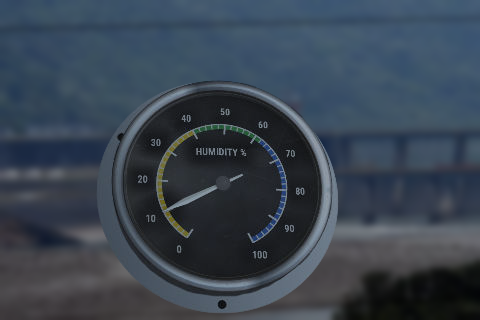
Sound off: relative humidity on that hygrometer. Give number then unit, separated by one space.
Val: 10 %
